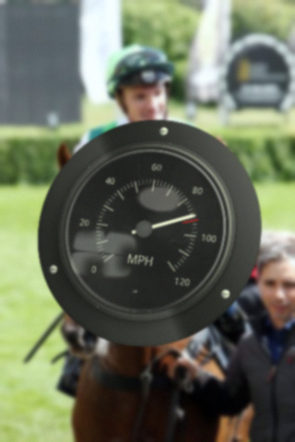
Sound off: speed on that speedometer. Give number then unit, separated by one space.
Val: 90 mph
